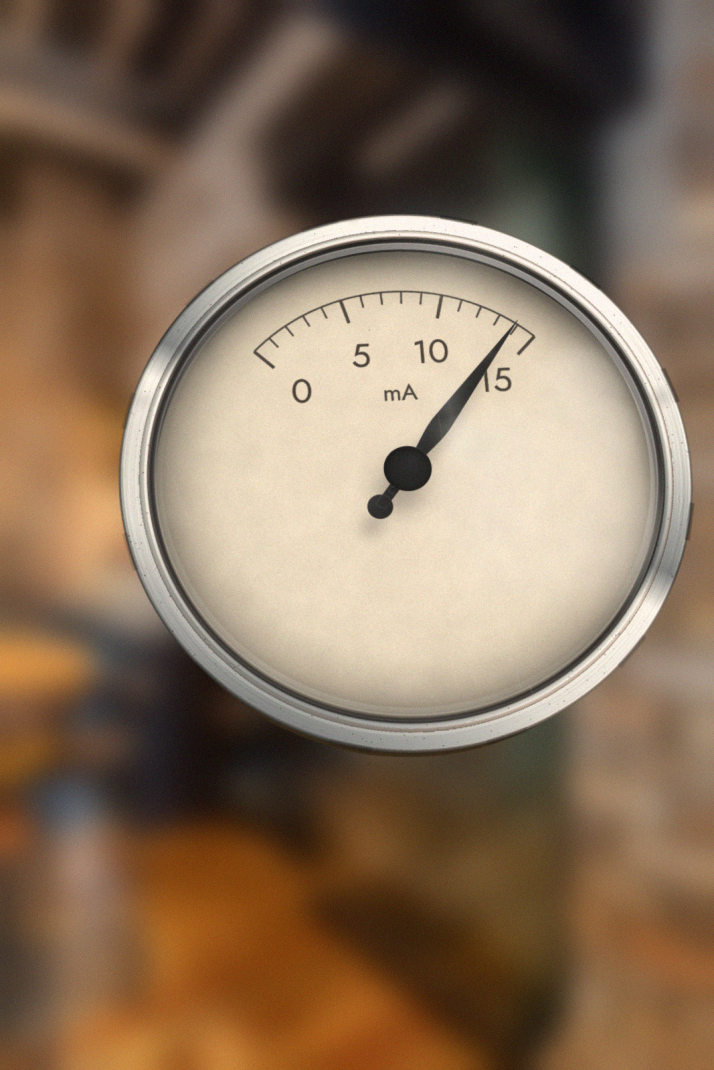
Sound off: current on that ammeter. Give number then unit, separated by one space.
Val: 14 mA
